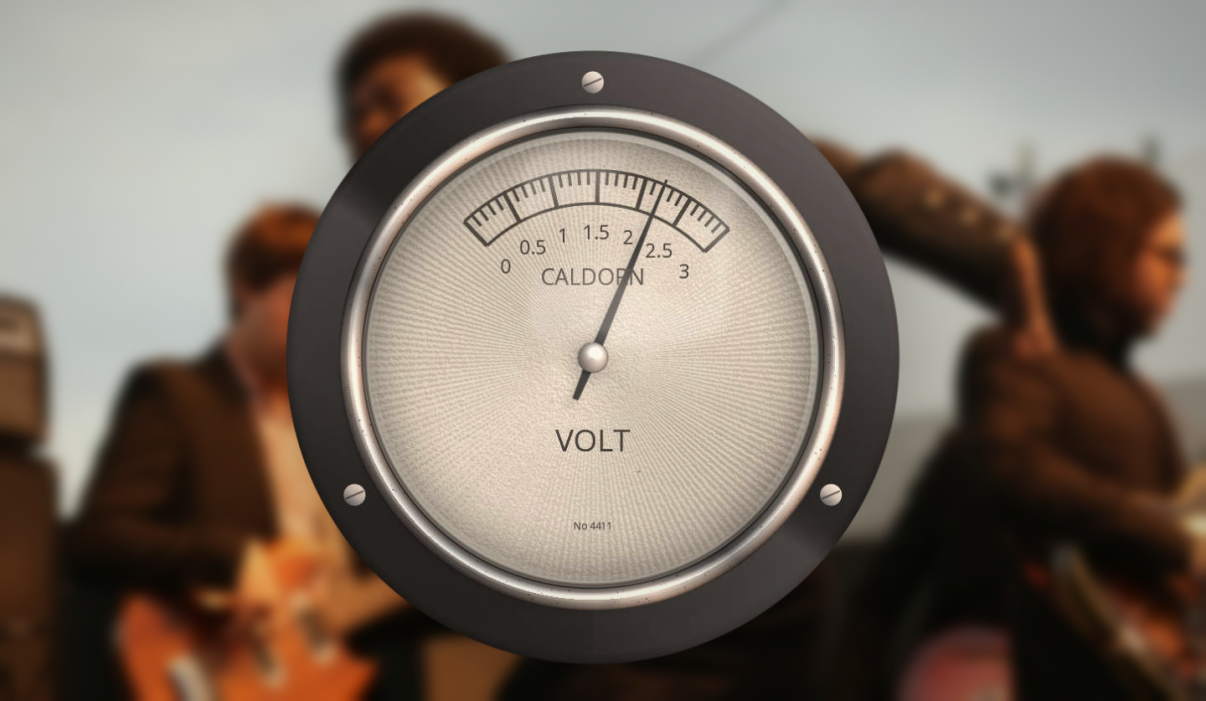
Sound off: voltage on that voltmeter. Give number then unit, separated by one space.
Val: 2.2 V
